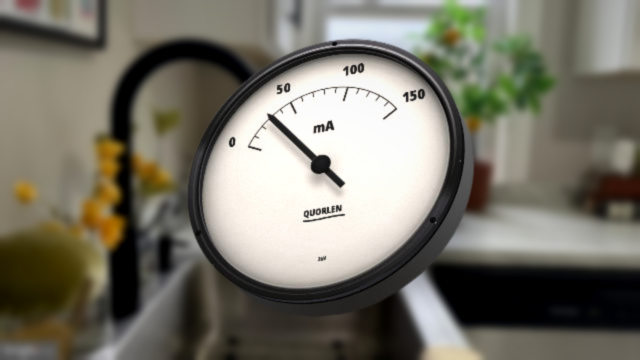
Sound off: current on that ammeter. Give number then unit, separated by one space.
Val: 30 mA
